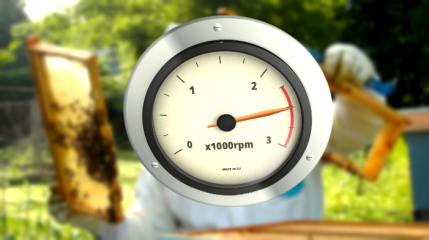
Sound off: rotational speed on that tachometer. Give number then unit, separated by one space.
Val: 2500 rpm
